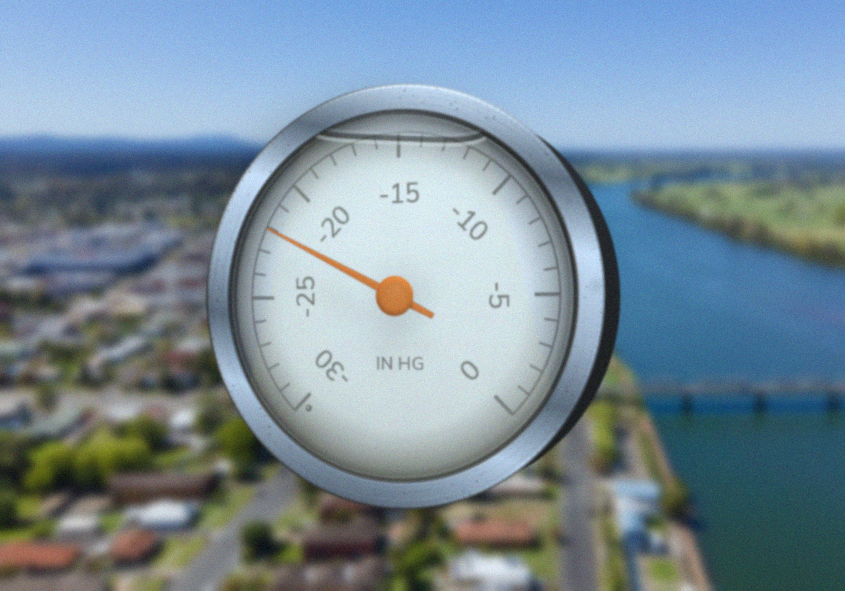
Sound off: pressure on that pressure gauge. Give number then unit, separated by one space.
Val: -22 inHg
